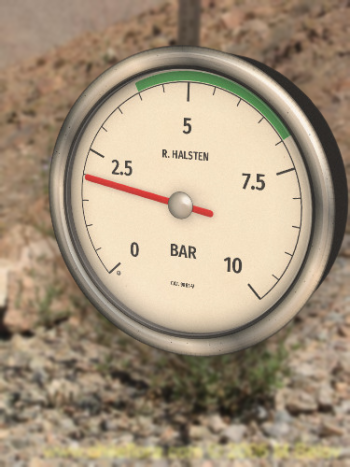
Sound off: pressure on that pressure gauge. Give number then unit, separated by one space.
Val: 2 bar
